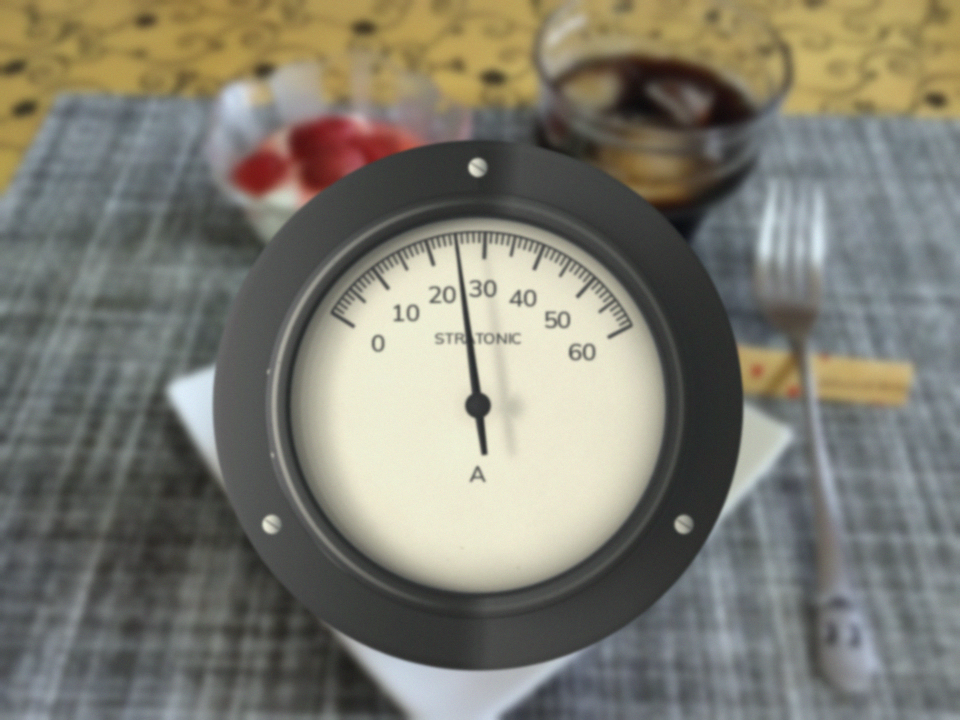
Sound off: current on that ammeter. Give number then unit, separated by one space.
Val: 25 A
